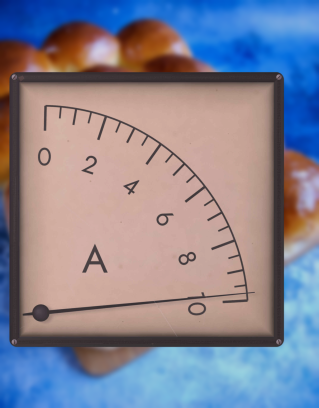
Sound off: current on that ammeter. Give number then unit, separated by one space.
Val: 9.75 A
